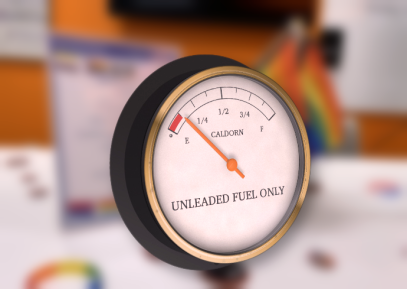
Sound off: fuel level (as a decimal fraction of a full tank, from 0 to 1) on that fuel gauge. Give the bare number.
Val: 0.125
